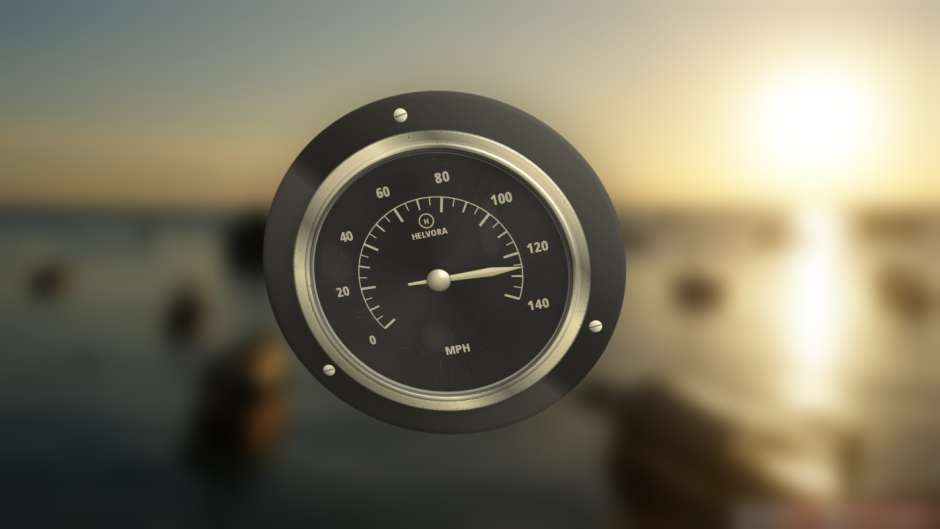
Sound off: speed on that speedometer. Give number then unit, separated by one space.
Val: 125 mph
